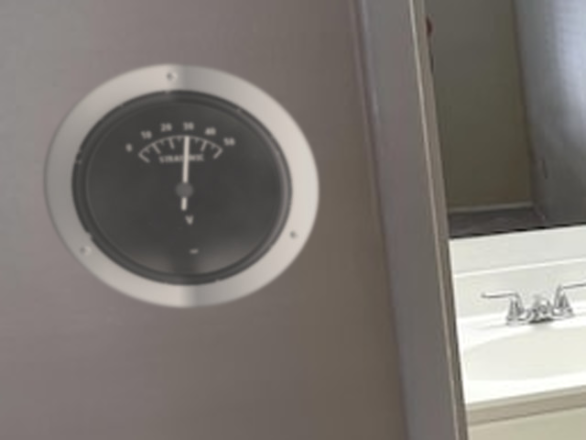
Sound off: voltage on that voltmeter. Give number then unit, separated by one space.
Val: 30 V
